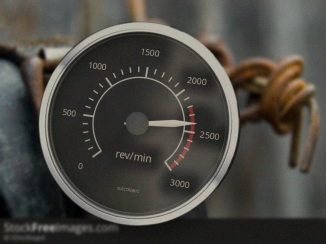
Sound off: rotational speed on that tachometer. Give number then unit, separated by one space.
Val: 2400 rpm
